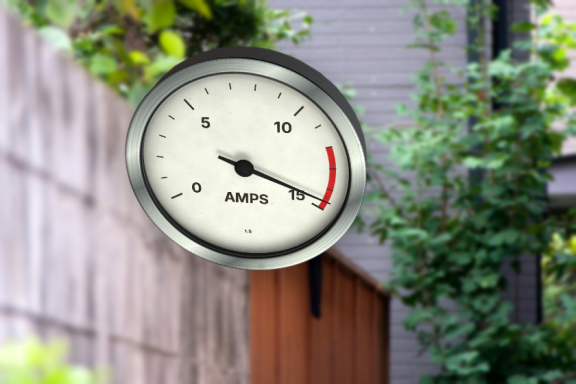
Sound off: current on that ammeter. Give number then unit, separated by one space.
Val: 14.5 A
